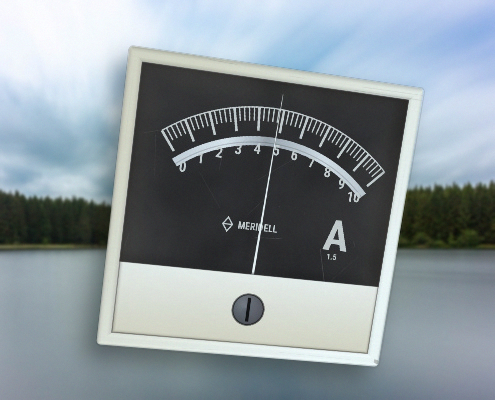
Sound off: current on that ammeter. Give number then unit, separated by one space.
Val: 4.8 A
